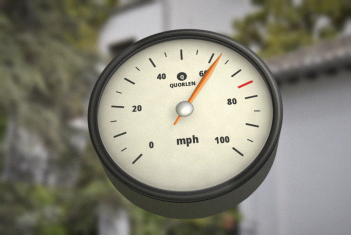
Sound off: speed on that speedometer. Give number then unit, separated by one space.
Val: 62.5 mph
